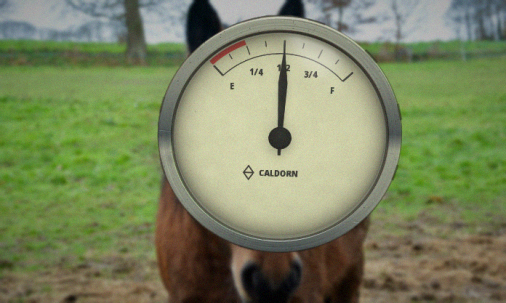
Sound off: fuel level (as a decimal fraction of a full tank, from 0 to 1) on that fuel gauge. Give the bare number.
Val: 0.5
